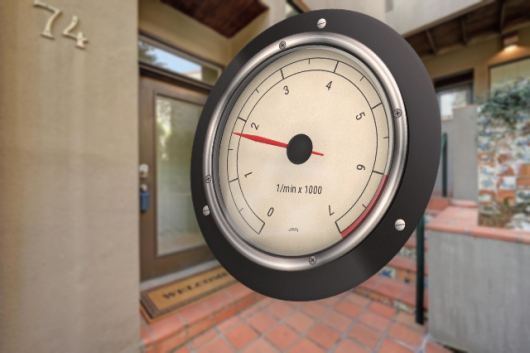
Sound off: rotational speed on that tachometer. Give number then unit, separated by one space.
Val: 1750 rpm
